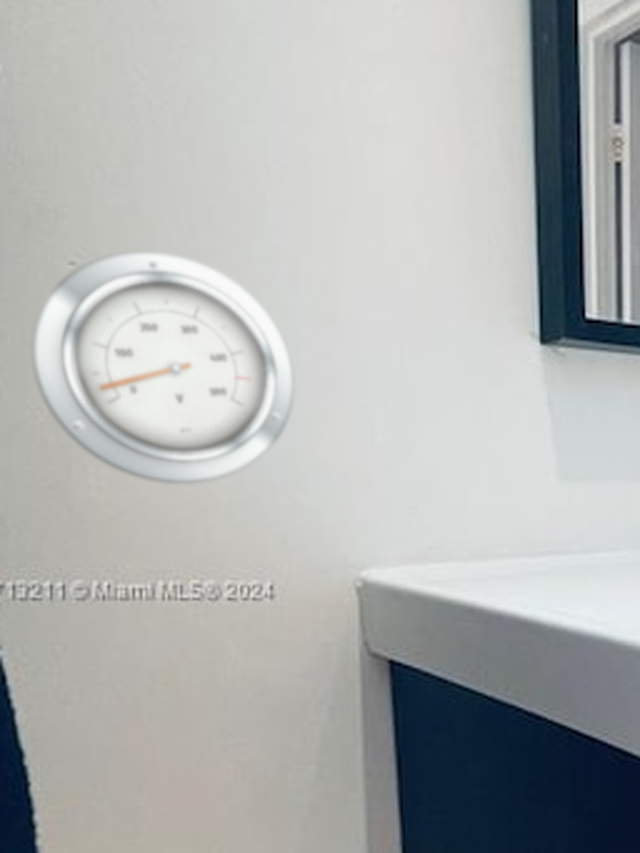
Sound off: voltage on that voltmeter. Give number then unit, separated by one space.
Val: 25 V
